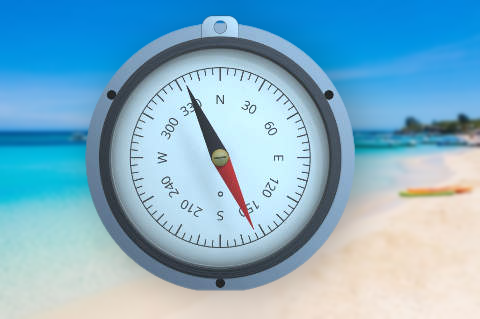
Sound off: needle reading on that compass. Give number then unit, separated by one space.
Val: 155 °
